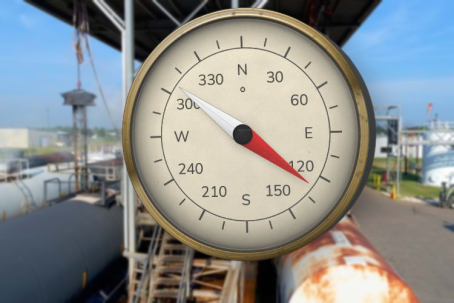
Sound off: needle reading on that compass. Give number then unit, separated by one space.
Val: 127.5 °
